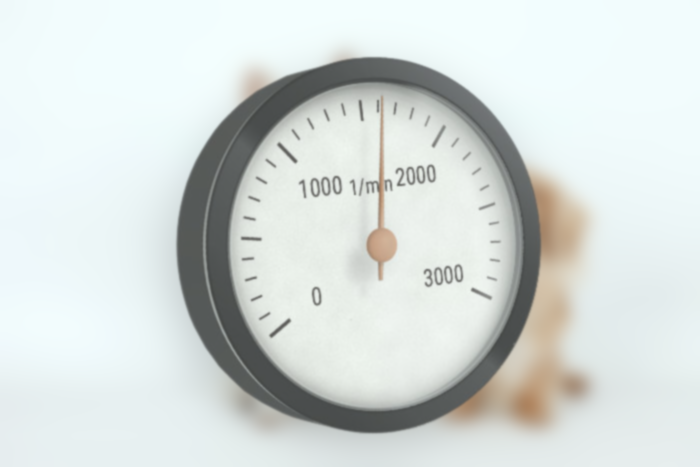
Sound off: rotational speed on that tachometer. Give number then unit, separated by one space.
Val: 1600 rpm
